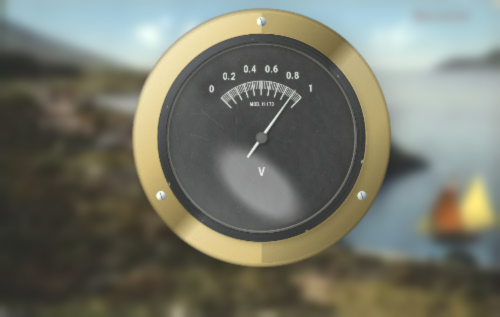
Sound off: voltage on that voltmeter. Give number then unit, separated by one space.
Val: 0.9 V
